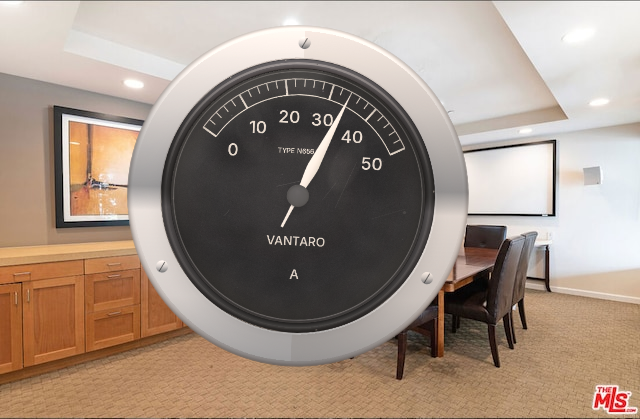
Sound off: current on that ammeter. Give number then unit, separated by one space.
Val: 34 A
